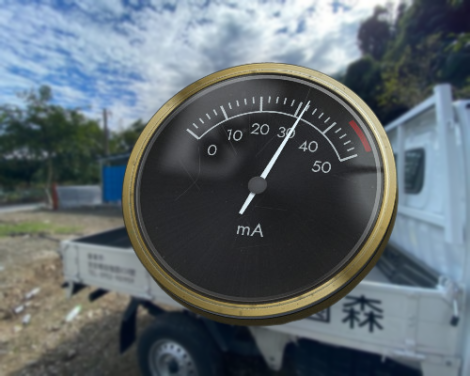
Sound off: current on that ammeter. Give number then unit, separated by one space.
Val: 32 mA
